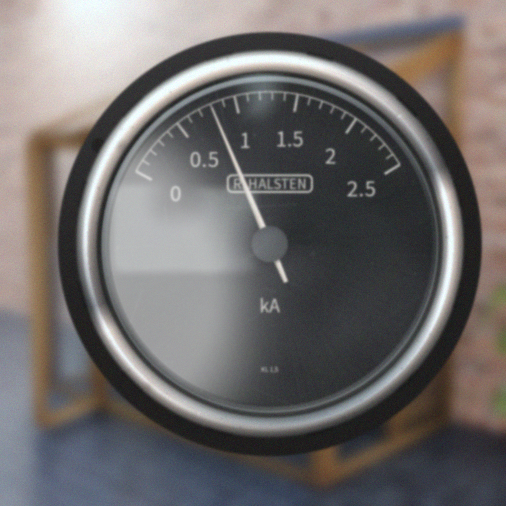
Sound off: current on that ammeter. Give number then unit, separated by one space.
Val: 0.8 kA
